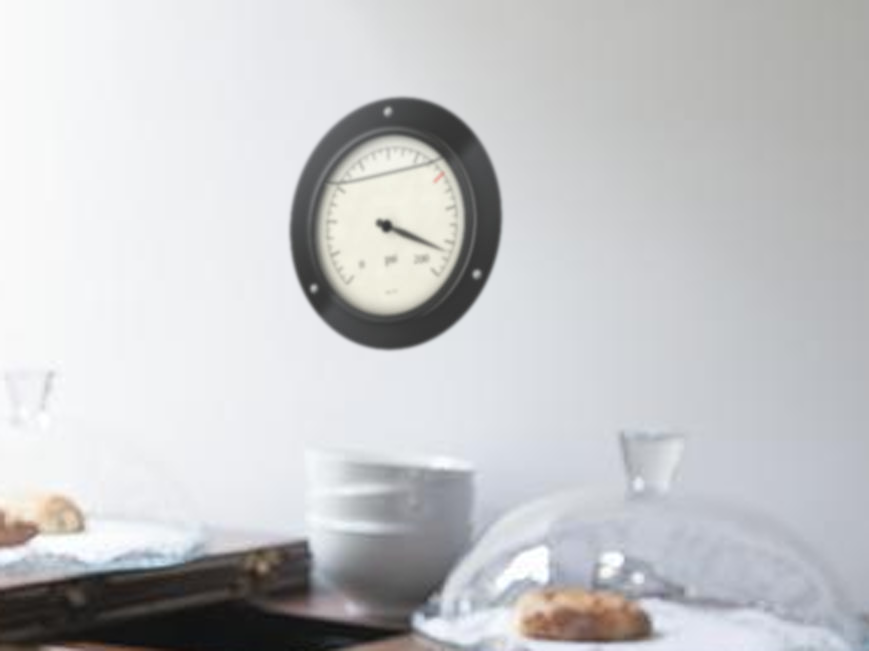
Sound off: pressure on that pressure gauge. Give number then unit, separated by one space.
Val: 185 psi
